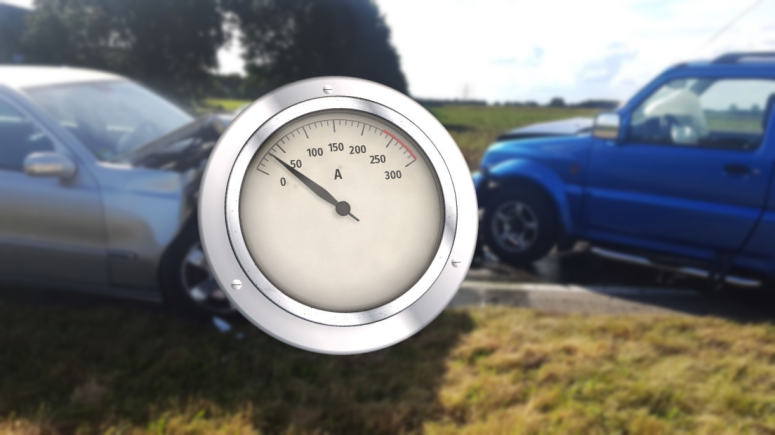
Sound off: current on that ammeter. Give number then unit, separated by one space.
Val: 30 A
